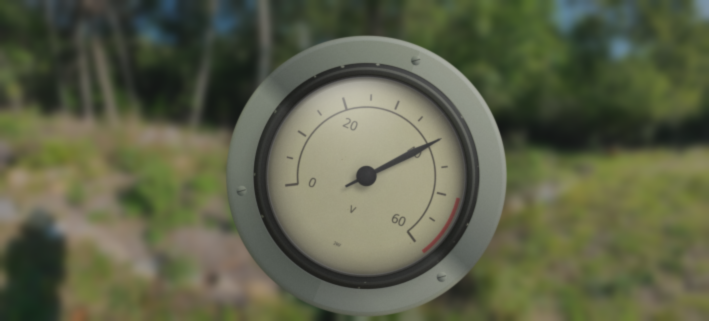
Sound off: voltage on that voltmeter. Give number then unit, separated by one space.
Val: 40 V
